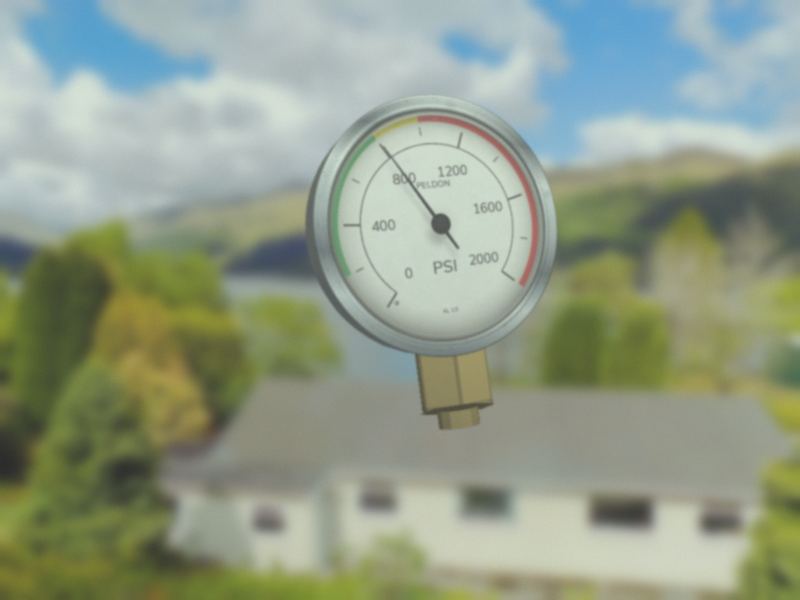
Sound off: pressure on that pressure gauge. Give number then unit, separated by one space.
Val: 800 psi
